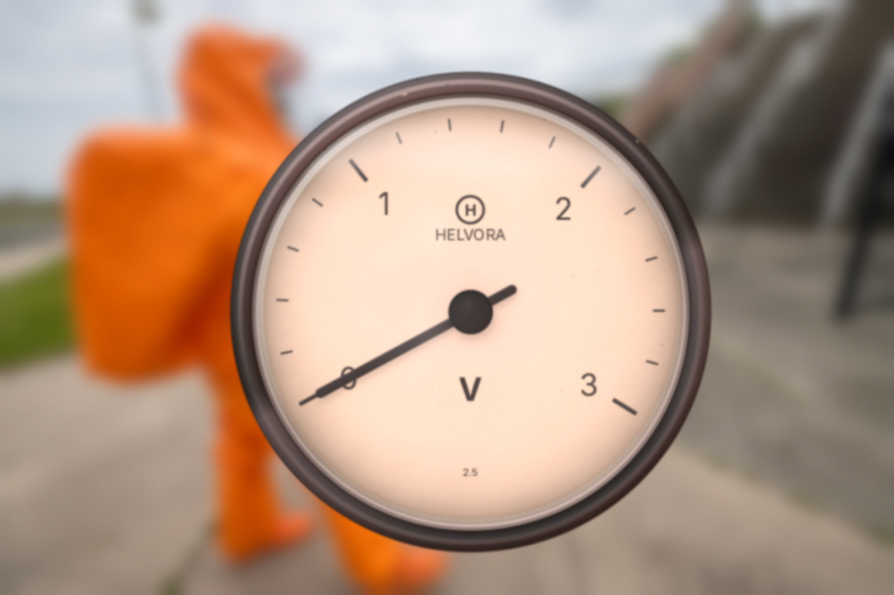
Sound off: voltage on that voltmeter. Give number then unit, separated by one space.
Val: 0 V
